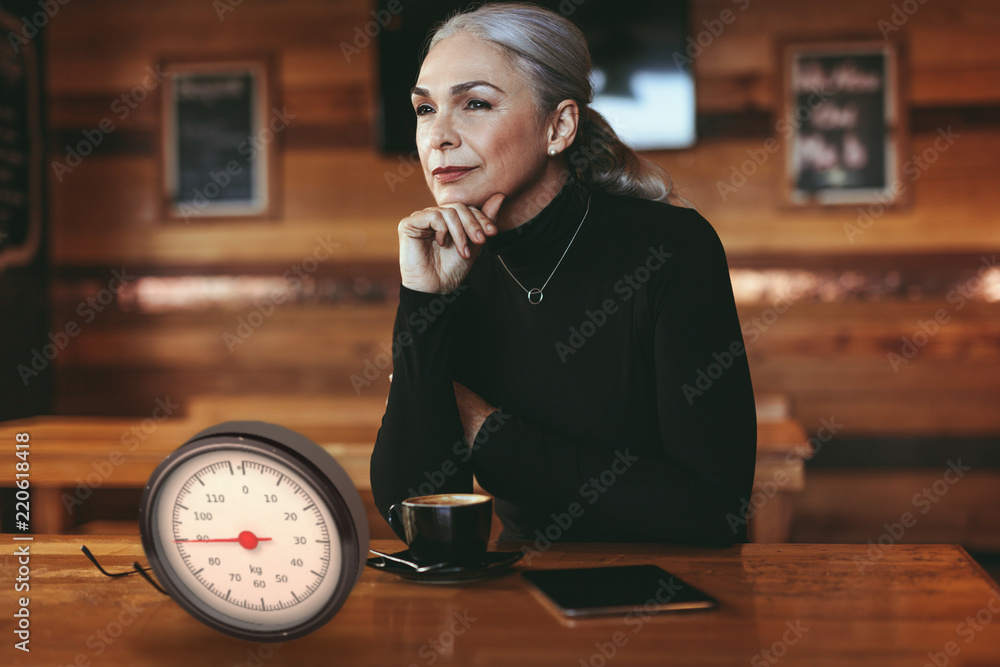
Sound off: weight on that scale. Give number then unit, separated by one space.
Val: 90 kg
